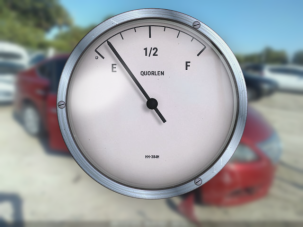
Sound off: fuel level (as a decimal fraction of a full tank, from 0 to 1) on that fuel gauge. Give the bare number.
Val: 0.125
